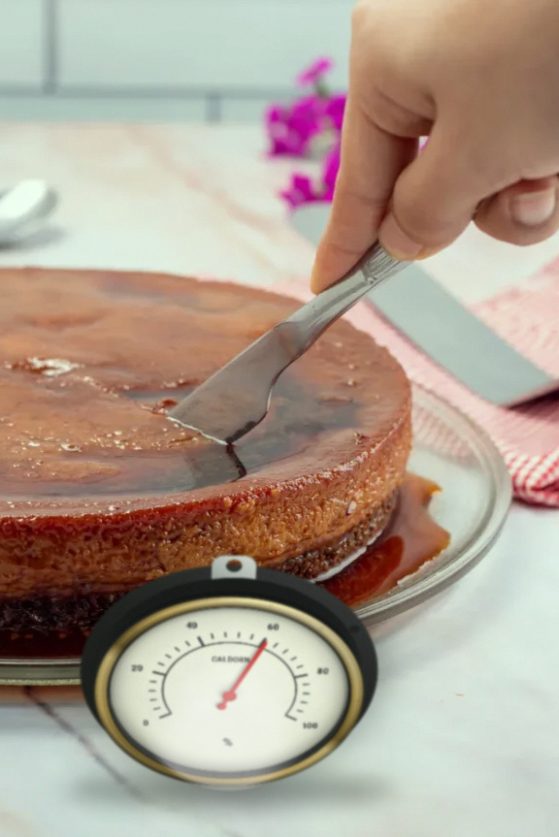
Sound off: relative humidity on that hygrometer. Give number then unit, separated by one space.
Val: 60 %
